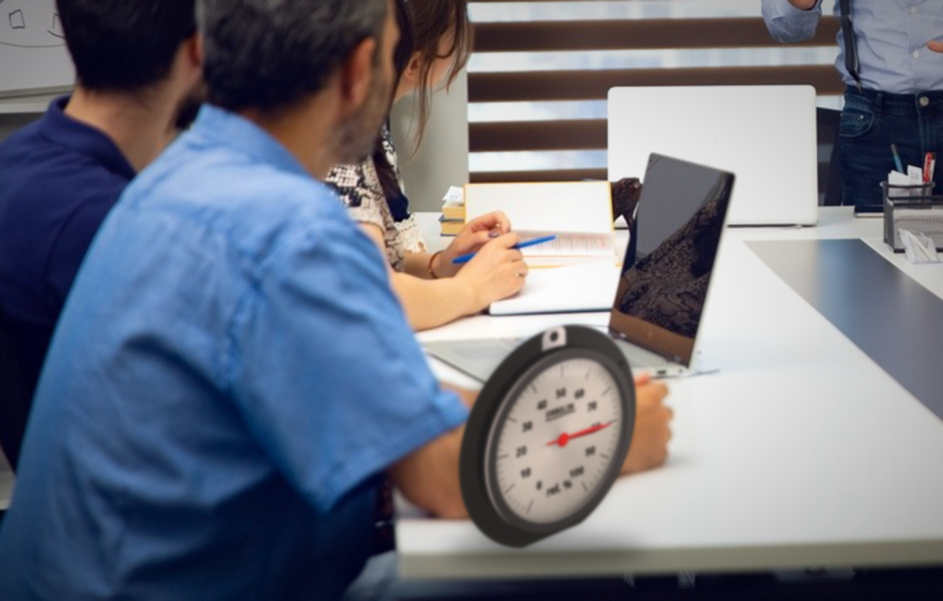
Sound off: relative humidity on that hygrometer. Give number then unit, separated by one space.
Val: 80 %
